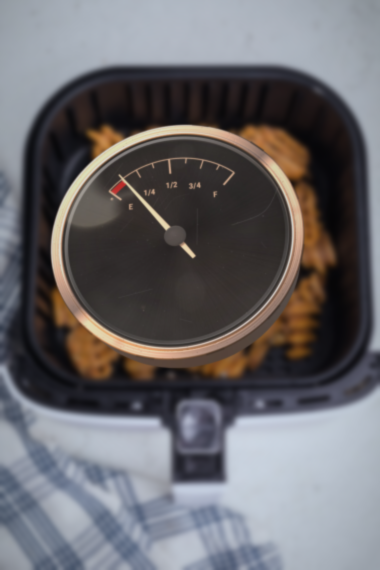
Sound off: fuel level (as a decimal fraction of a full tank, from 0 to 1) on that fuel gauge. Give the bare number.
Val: 0.125
